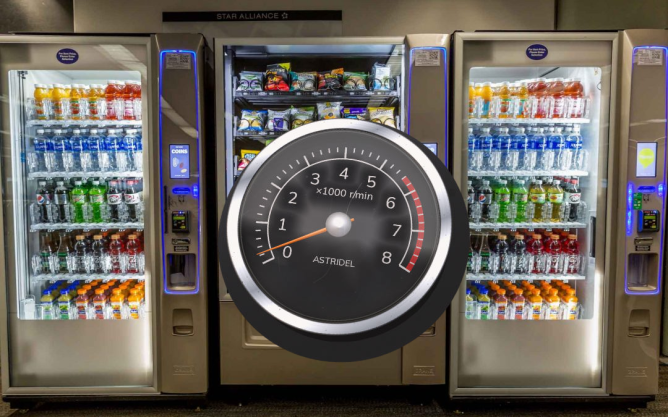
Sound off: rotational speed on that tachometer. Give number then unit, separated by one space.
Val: 200 rpm
